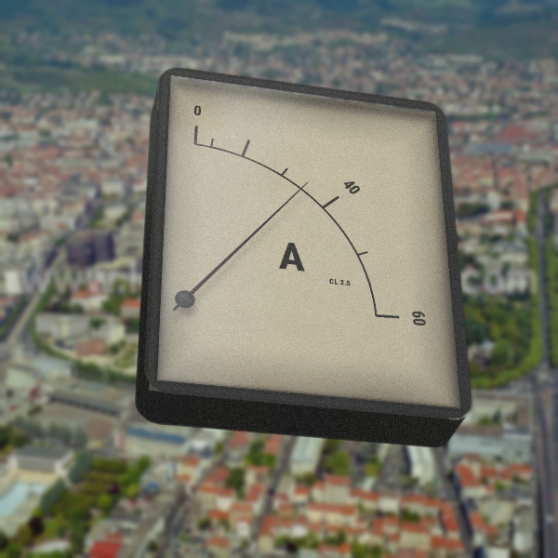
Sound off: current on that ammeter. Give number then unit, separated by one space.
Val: 35 A
